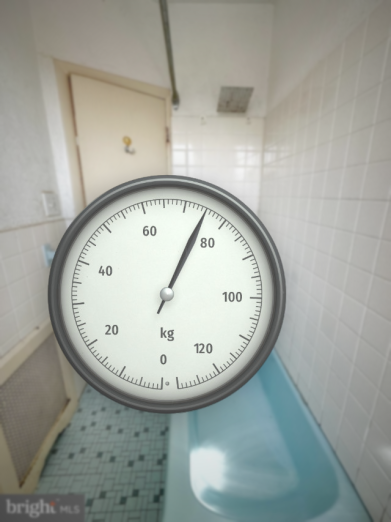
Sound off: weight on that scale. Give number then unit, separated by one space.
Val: 75 kg
